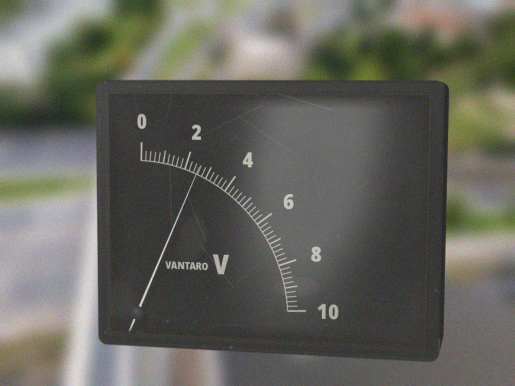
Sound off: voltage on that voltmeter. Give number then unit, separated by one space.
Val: 2.6 V
